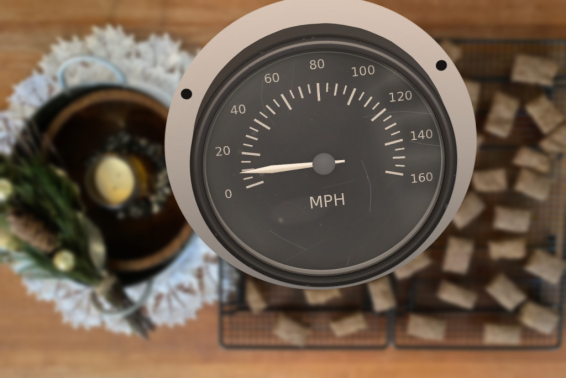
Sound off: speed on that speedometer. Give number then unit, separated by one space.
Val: 10 mph
